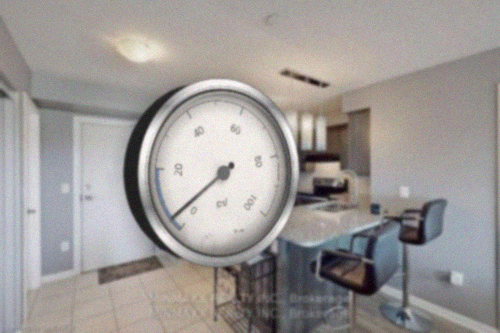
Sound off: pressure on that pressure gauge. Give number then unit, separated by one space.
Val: 5 psi
